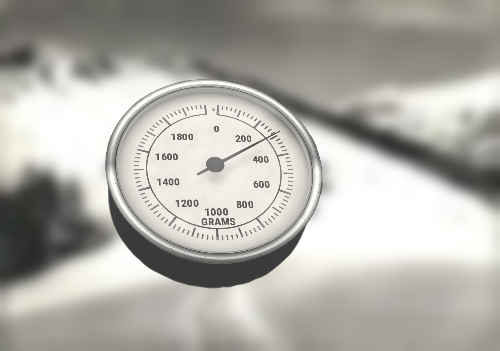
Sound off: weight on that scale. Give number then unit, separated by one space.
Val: 300 g
